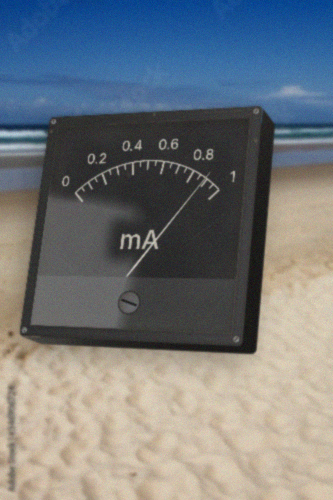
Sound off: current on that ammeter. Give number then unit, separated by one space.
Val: 0.9 mA
